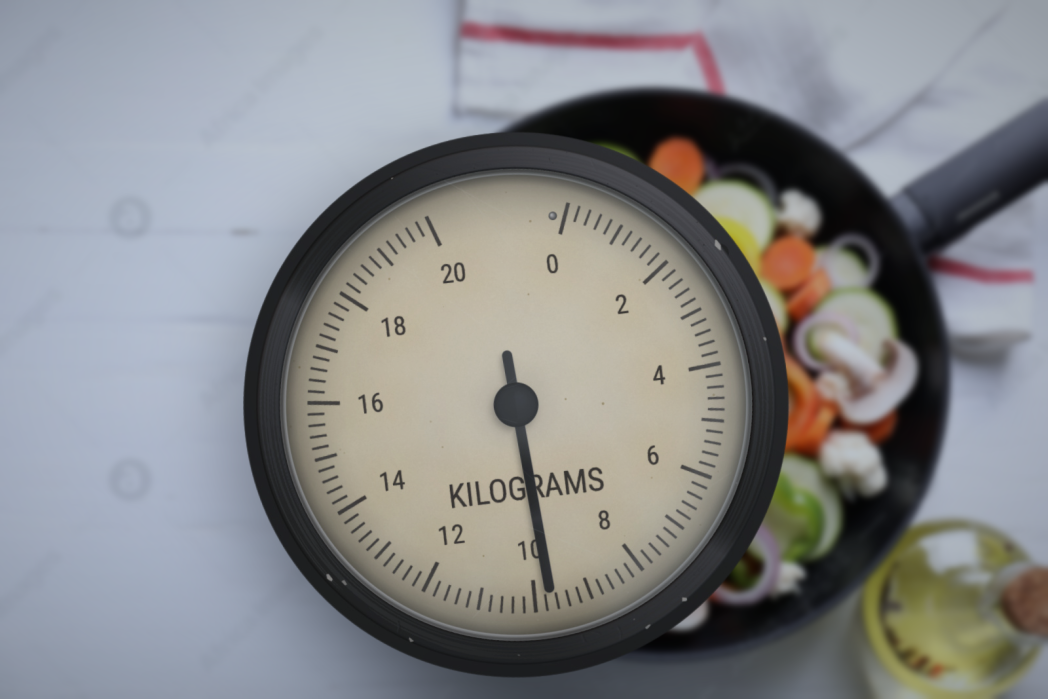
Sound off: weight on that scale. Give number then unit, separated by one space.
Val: 9.7 kg
